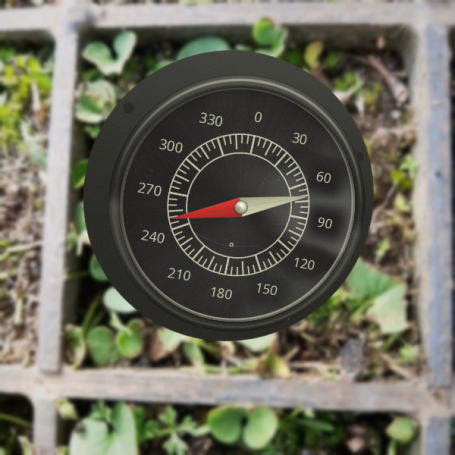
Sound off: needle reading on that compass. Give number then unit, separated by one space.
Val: 250 °
